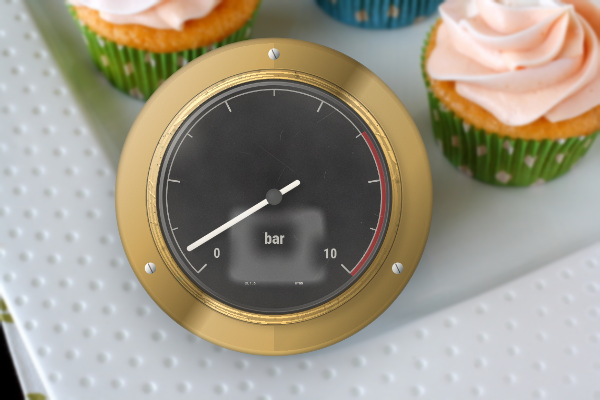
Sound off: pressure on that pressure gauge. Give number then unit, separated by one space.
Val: 0.5 bar
